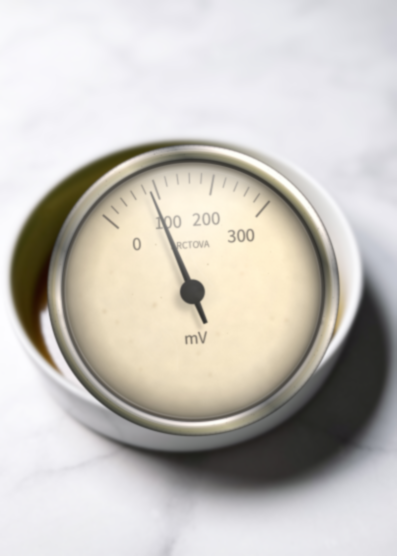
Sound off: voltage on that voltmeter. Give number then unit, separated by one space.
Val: 90 mV
